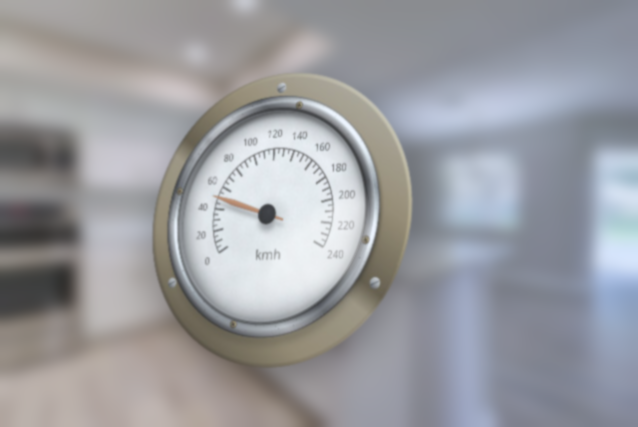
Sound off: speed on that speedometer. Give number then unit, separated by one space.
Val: 50 km/h
